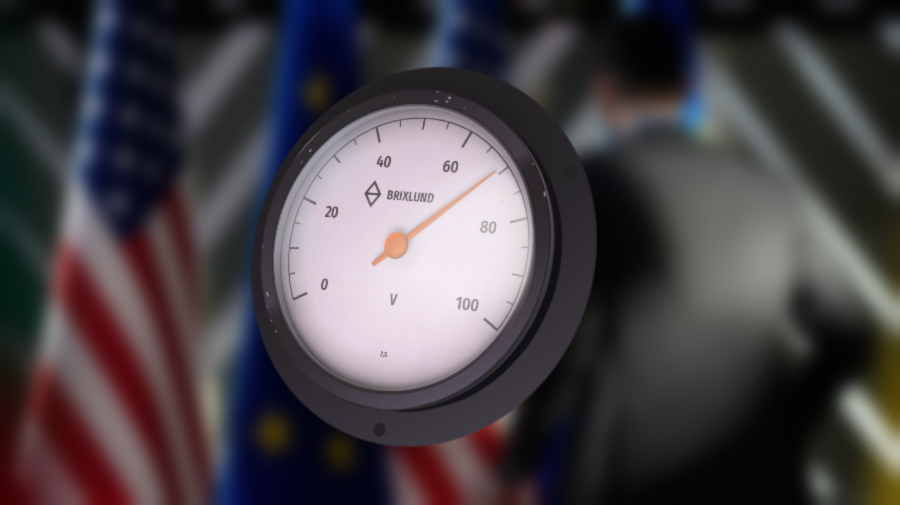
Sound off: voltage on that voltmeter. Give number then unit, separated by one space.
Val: 70 V
